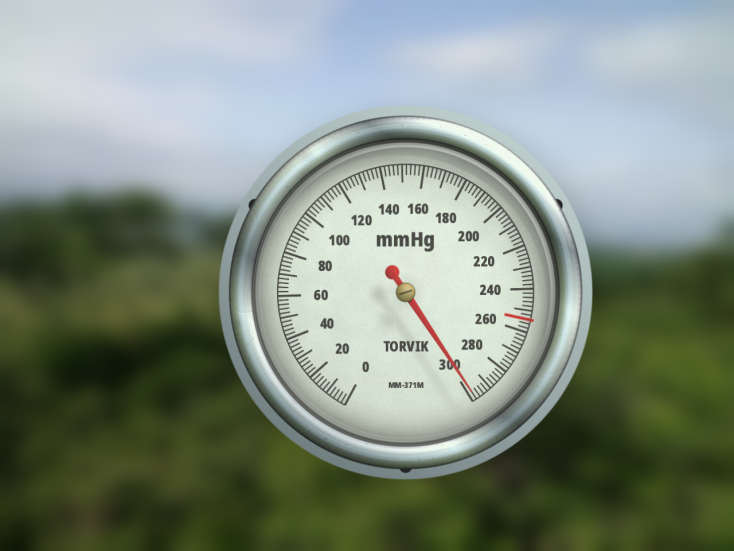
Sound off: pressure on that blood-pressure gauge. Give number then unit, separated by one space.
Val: 298 mmHg
